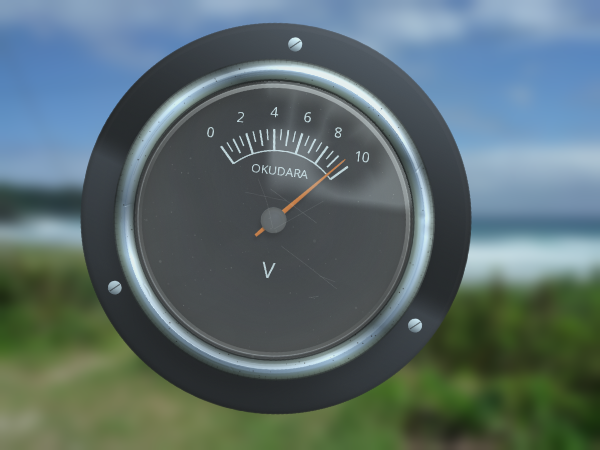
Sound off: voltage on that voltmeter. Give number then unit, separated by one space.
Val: 9.5 V
